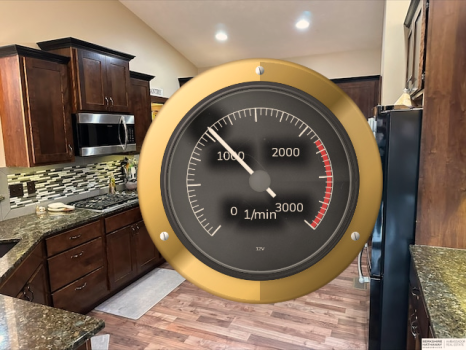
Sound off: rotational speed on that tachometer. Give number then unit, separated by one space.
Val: 1050 rpm
